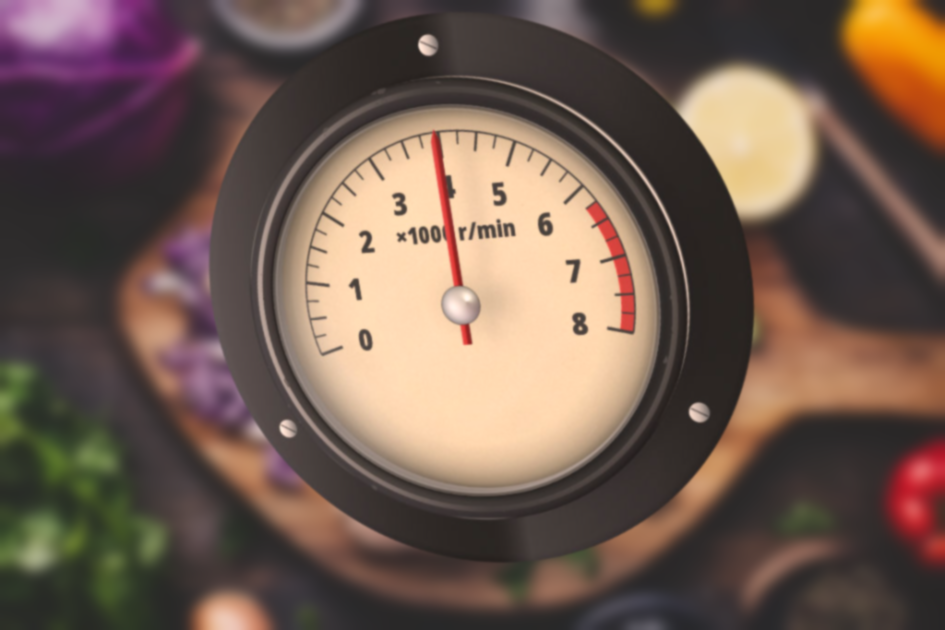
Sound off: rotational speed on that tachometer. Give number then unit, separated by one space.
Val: 4000 rpm
